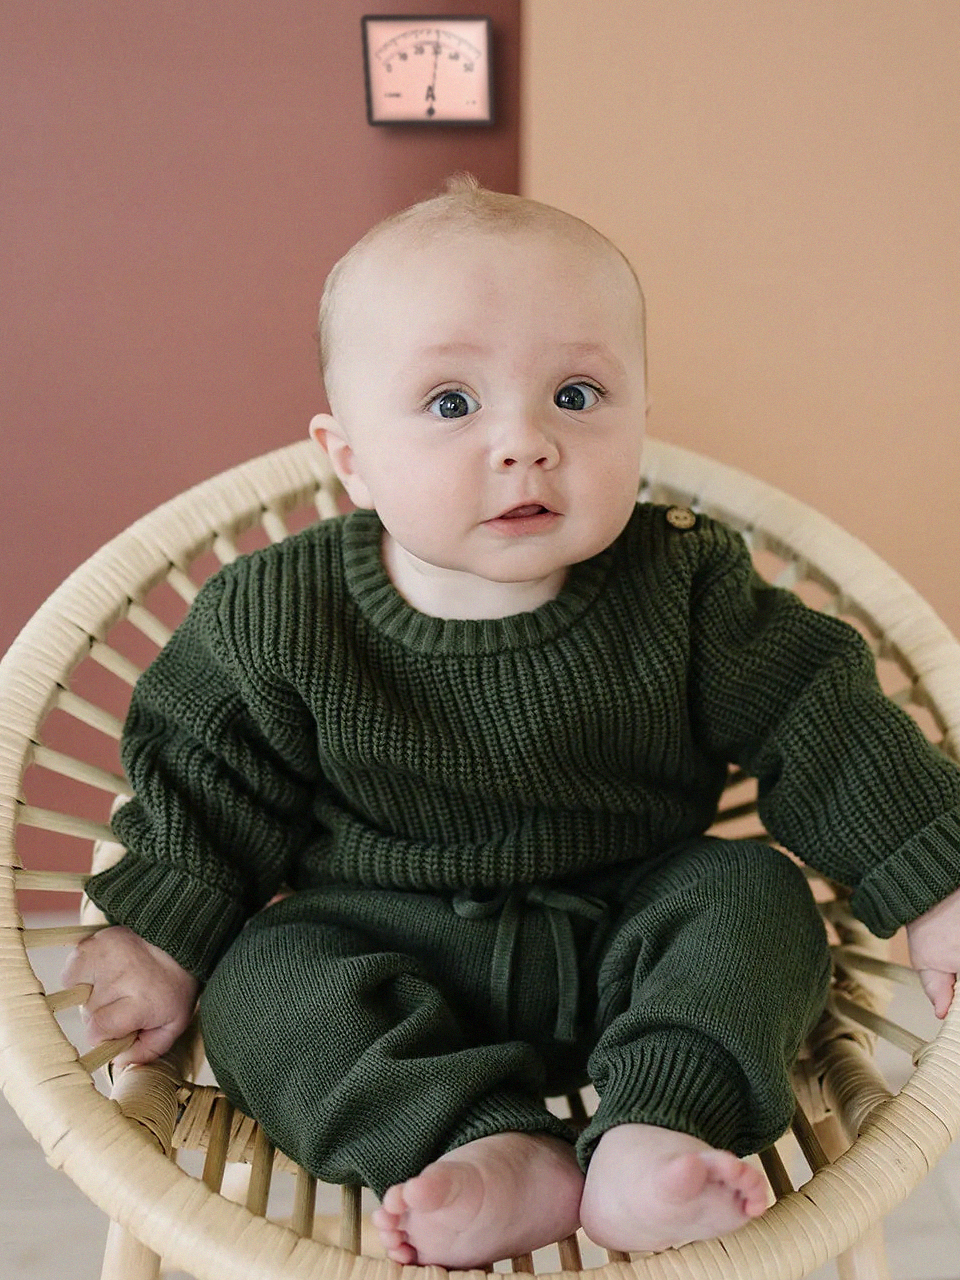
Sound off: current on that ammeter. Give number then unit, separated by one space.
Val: 30 A
